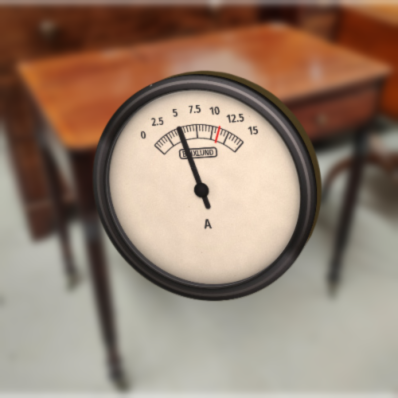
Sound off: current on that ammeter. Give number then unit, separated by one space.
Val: 5 A
